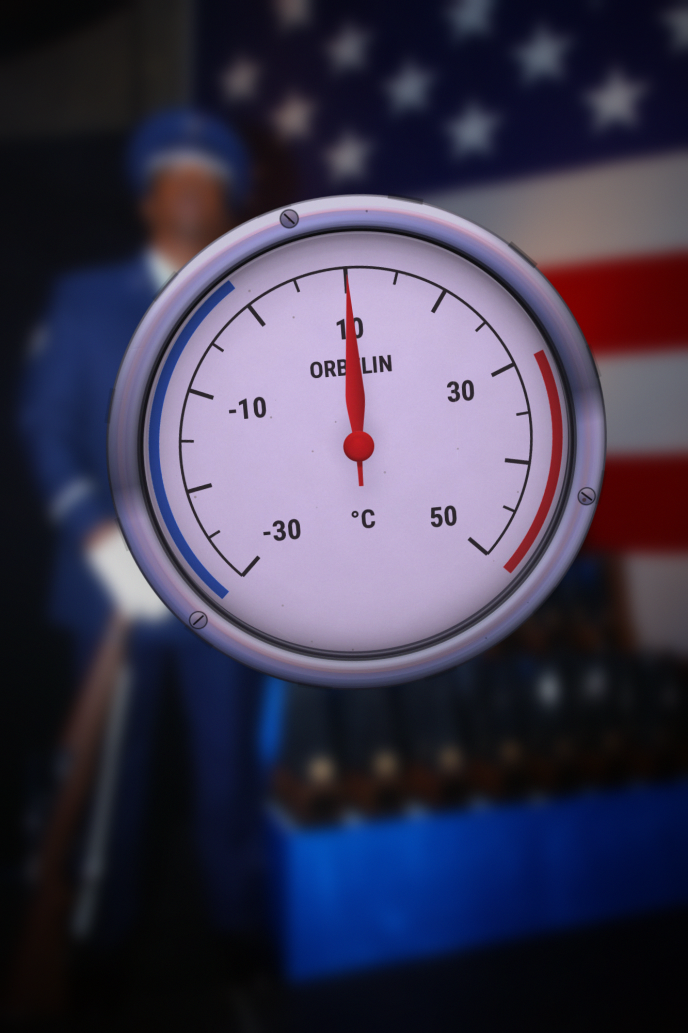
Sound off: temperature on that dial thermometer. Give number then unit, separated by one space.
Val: 10 °C
